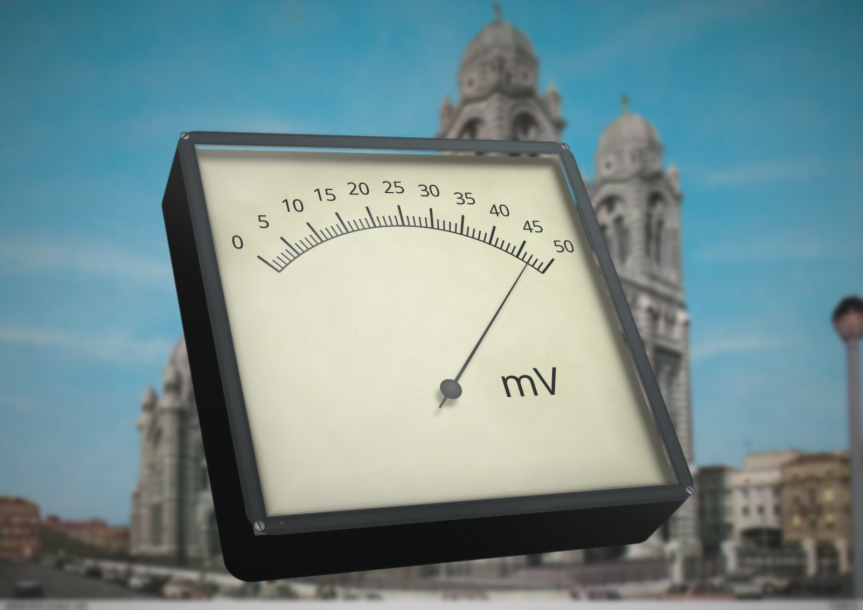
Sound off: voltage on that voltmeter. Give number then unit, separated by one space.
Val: 47 mV
